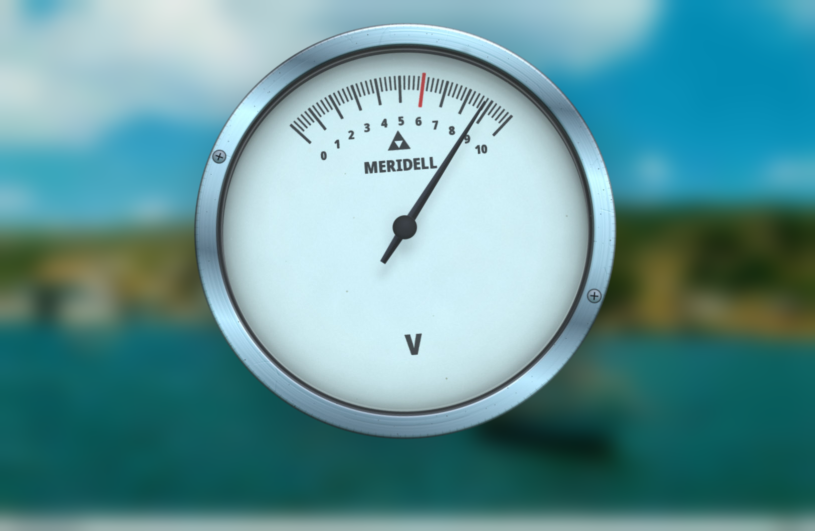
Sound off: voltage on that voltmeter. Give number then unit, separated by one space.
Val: 8.8 V
